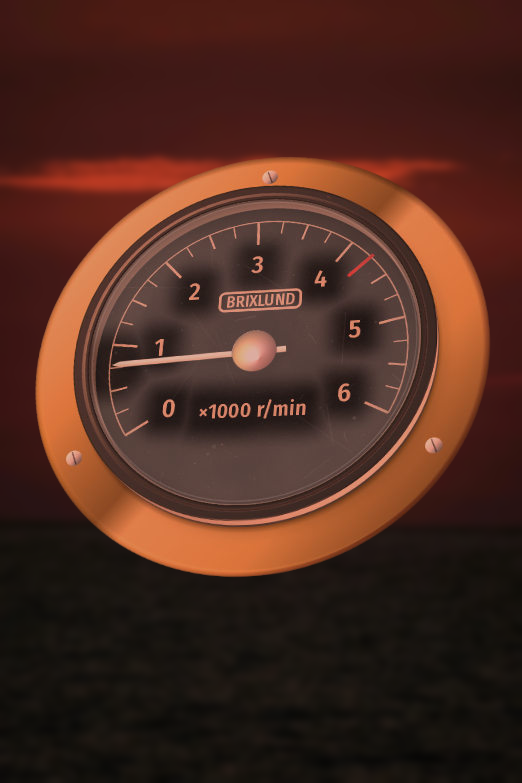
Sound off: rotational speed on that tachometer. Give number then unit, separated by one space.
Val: 750 rpm
